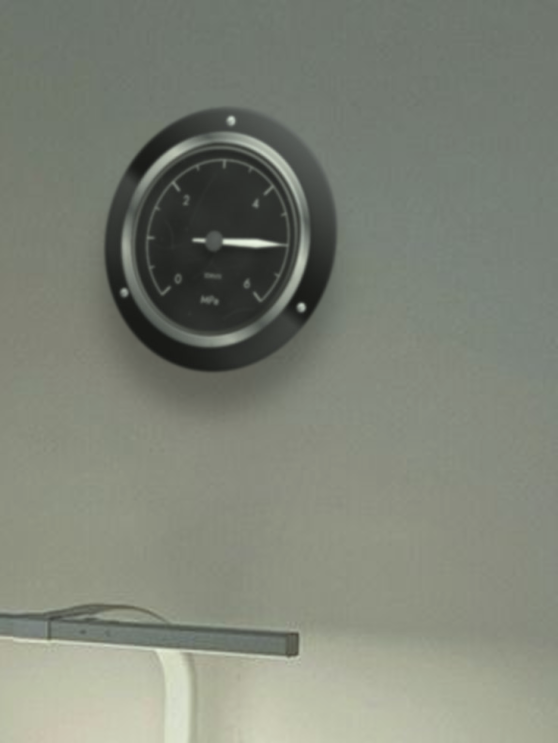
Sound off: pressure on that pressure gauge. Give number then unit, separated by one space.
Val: 5 MPa
